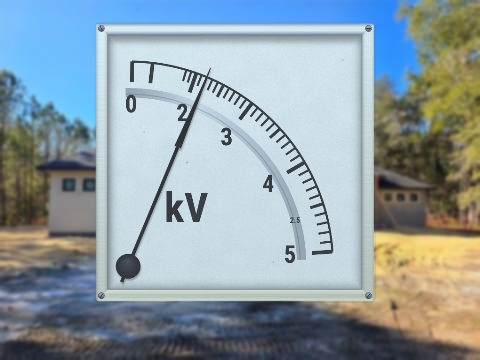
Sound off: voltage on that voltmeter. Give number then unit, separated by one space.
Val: 2.2 kV
